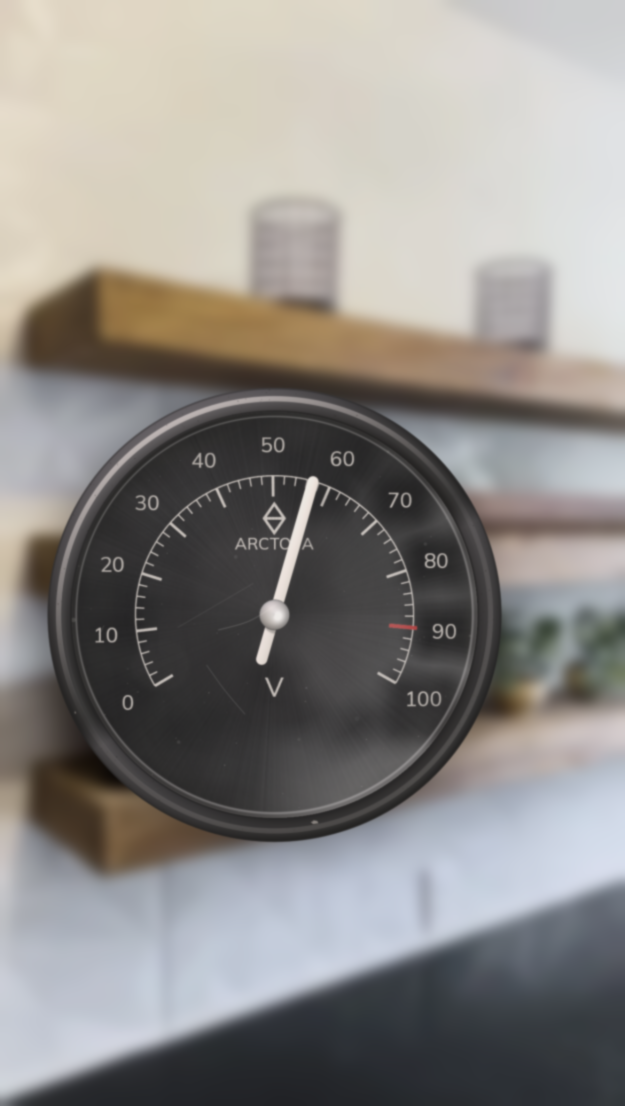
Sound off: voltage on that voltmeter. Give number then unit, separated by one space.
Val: 57 V
